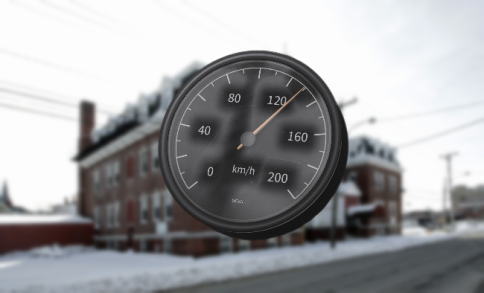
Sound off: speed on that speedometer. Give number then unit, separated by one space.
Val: 130 km/h
